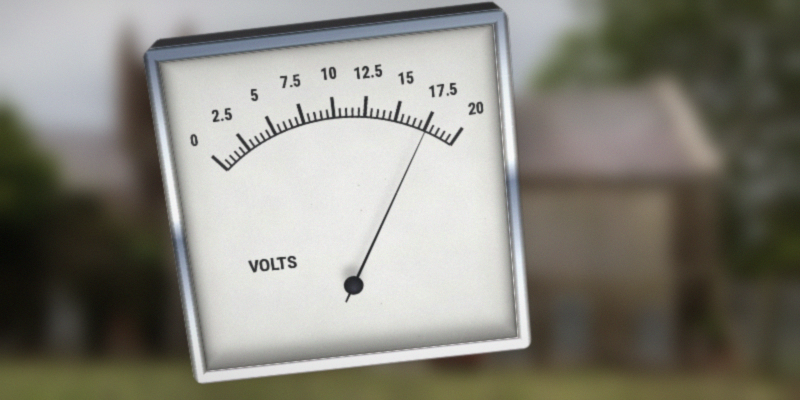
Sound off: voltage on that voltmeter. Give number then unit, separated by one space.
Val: 17.5 V
